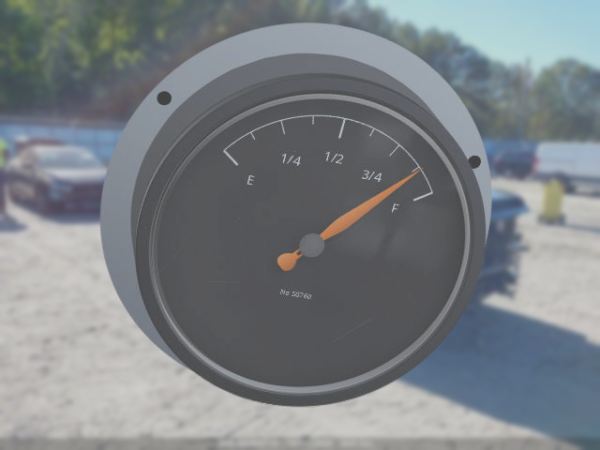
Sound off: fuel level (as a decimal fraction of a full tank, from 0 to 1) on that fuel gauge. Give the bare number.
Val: 0.875
